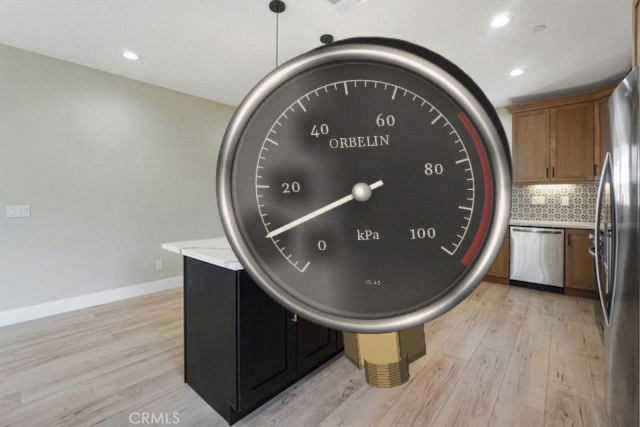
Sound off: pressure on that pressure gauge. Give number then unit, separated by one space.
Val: 10 kPa
